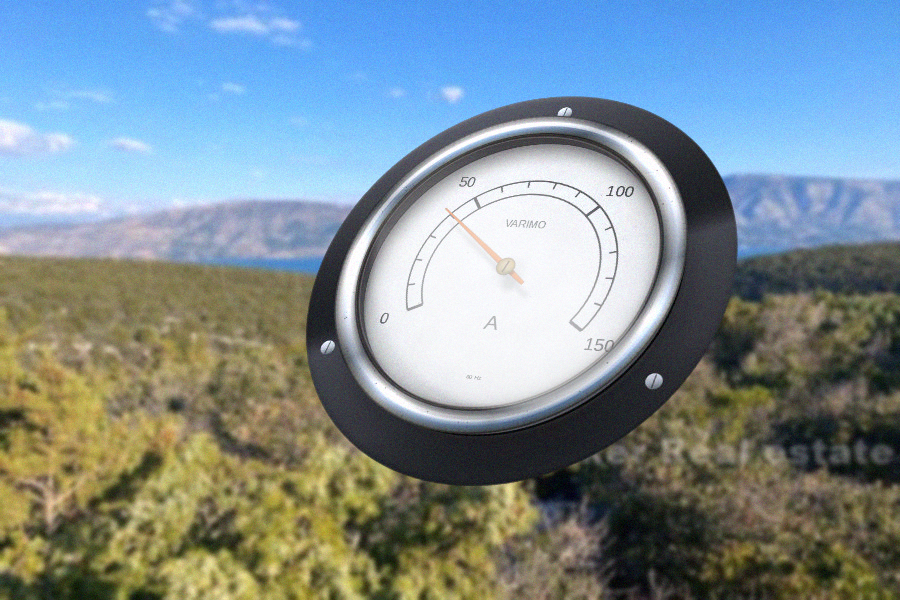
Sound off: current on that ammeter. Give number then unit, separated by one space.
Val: 40 A
